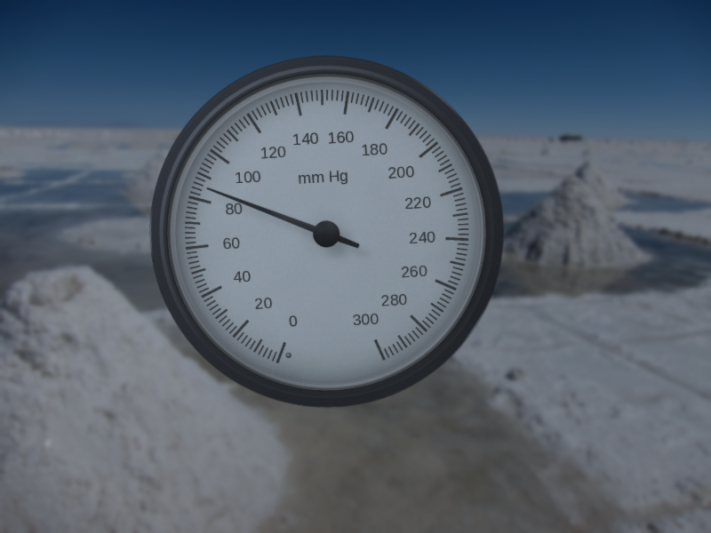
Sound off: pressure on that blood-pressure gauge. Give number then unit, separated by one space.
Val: 86 mmHg
